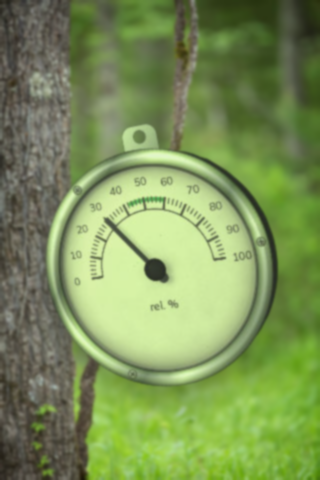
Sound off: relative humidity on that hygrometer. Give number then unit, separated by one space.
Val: 30 %
